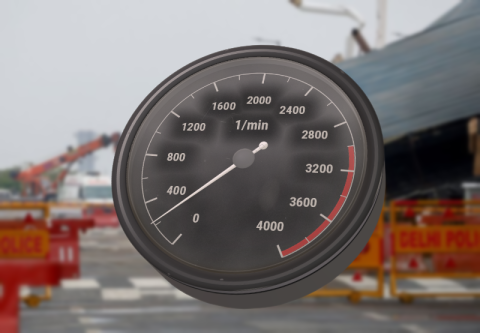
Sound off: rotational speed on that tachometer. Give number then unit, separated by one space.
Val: 200 rpm
